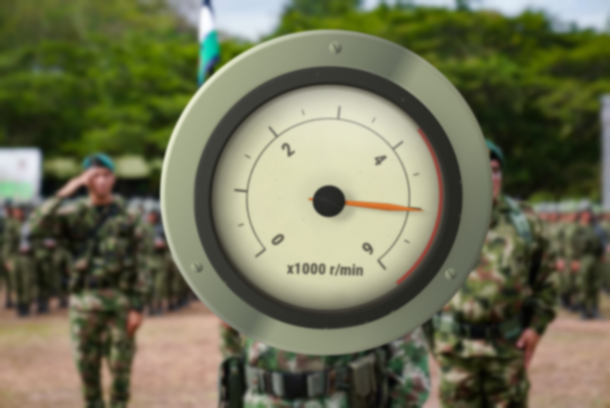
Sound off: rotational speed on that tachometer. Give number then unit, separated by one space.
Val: 5000 rpm
